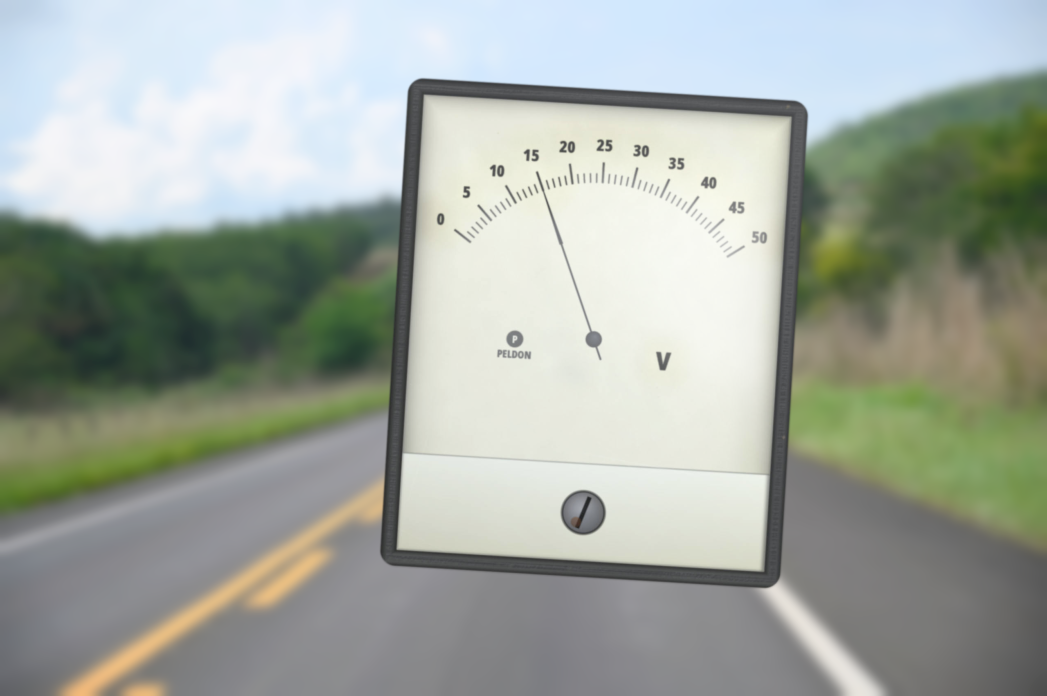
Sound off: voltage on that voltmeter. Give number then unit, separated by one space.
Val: 15 V
